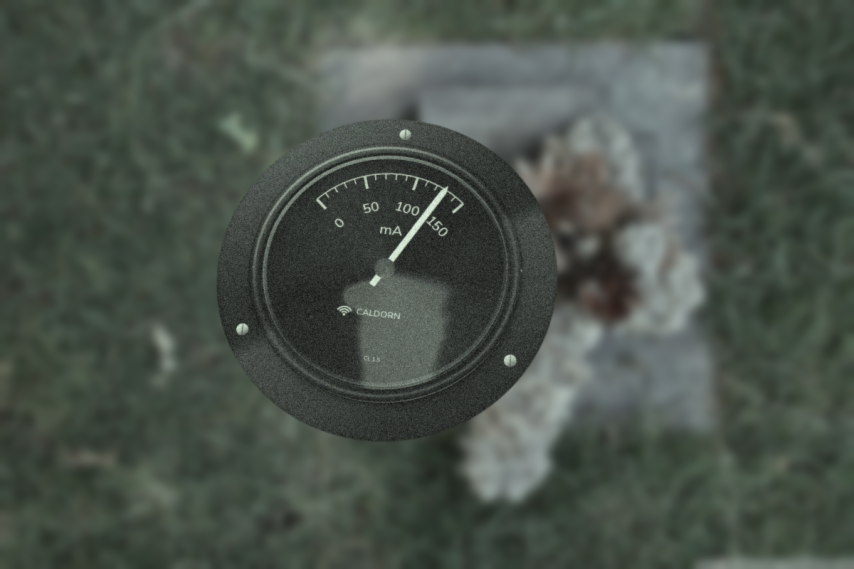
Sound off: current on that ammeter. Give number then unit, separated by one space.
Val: 130 mA
